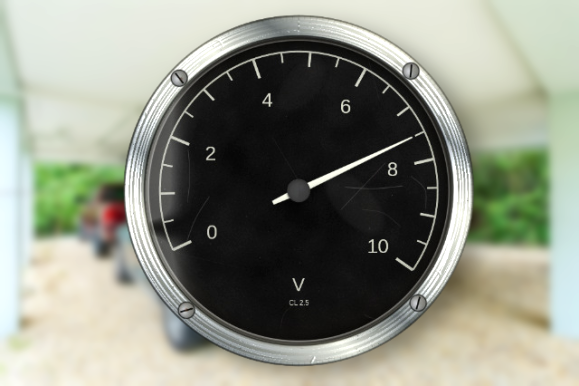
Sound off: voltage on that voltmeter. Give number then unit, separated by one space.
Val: 7.5 V
